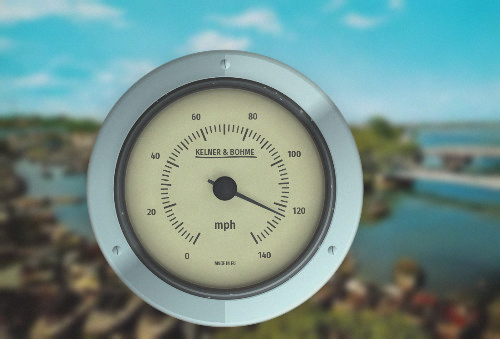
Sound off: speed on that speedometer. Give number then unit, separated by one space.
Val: 124 mph
